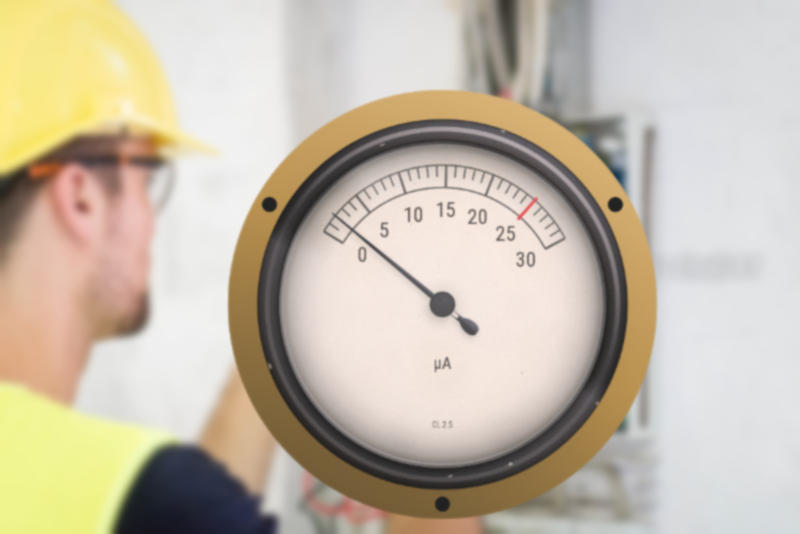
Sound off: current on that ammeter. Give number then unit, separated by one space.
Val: 2 µA
